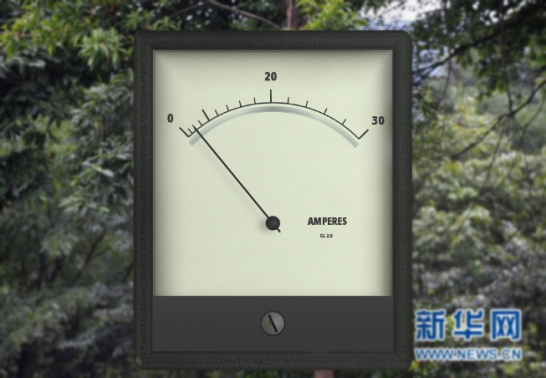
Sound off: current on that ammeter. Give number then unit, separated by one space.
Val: 6 A
